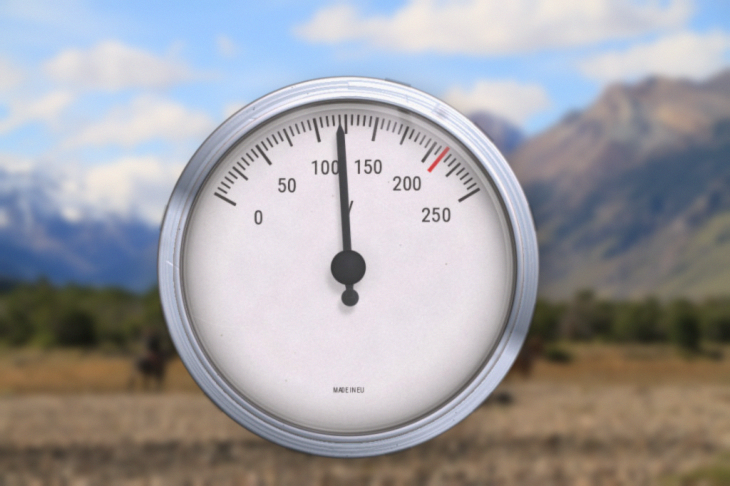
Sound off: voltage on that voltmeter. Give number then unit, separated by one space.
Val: 120 V
